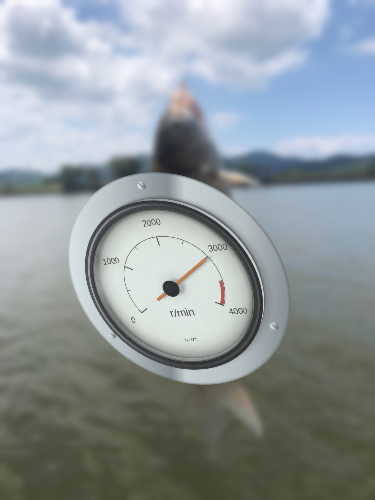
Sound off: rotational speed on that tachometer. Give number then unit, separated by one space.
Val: 3000 rpm
